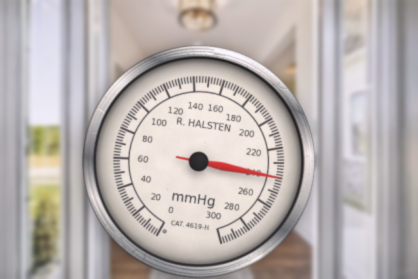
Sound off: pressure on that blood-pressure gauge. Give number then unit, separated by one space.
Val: 240 mmHg
